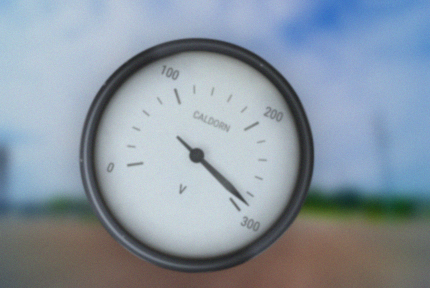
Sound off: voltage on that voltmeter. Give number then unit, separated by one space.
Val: 290 V
